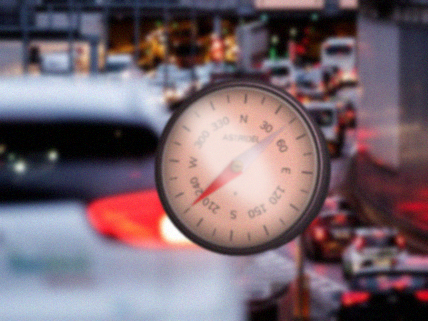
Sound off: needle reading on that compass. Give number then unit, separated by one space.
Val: 225 °
